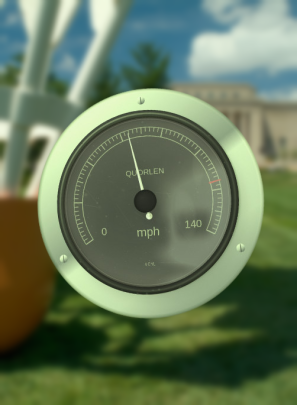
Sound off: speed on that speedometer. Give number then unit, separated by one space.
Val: 64 mph
